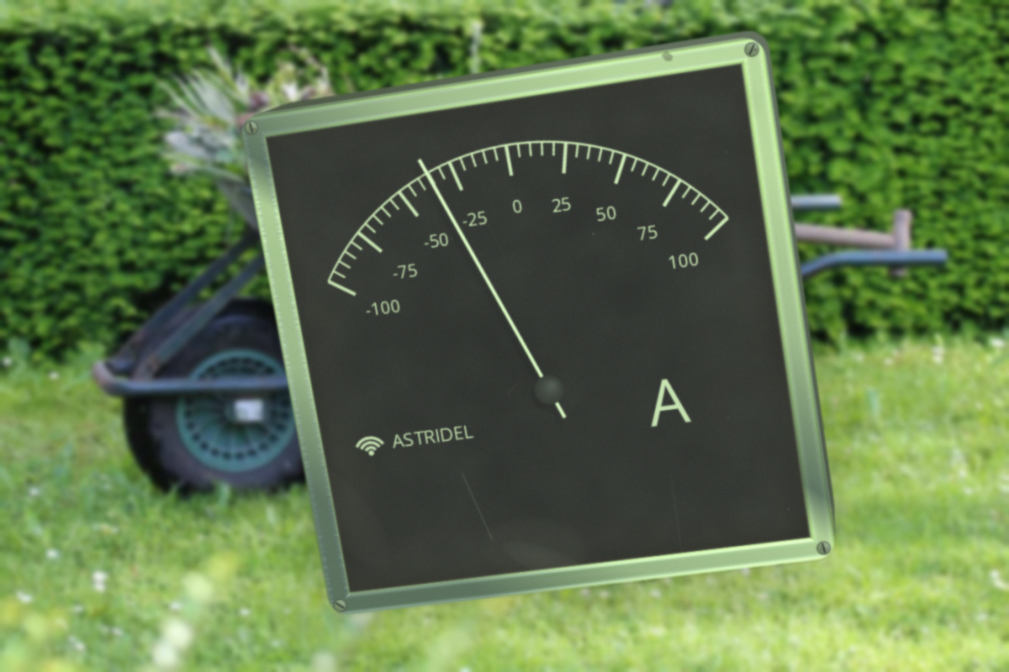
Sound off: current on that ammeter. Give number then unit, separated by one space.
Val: -35 A
